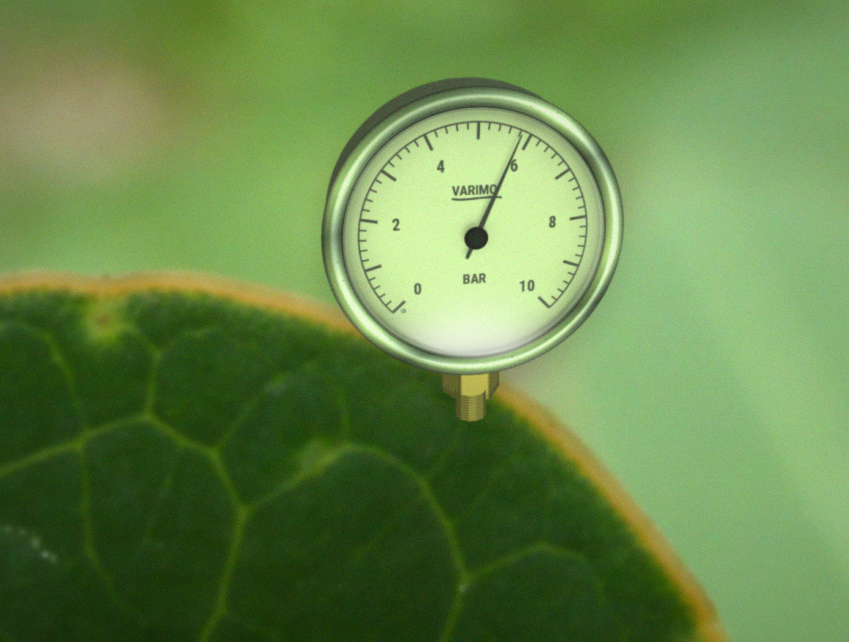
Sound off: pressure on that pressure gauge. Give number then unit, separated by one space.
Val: 5.8 bar
